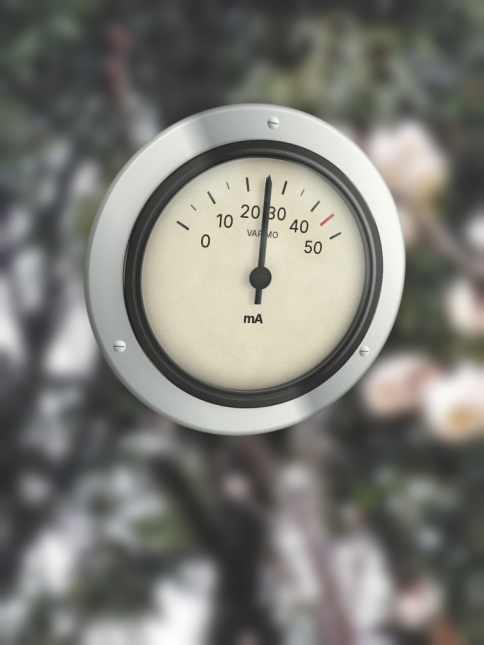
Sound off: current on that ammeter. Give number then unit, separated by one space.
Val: 25 mA
